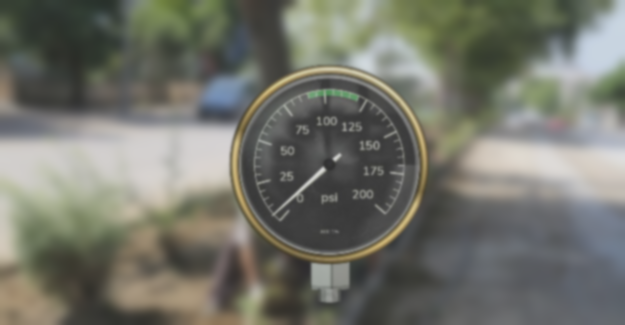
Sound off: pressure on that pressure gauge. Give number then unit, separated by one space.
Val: 5 psi
